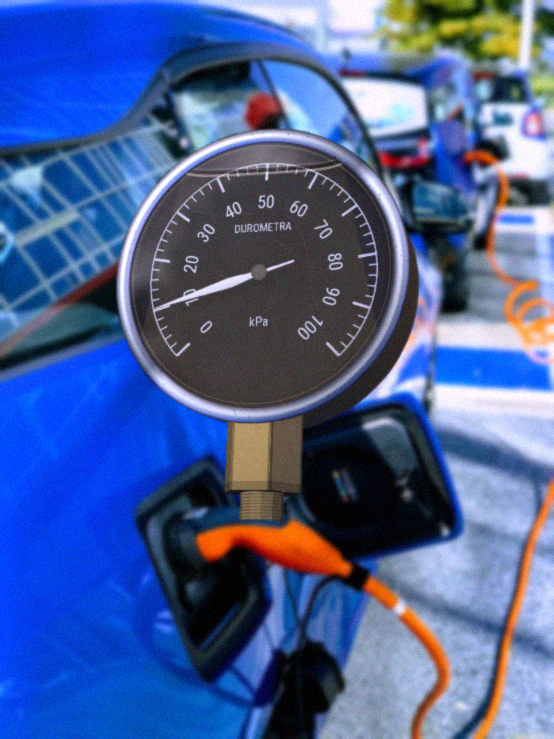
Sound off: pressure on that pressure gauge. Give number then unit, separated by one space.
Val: 10 kPa
